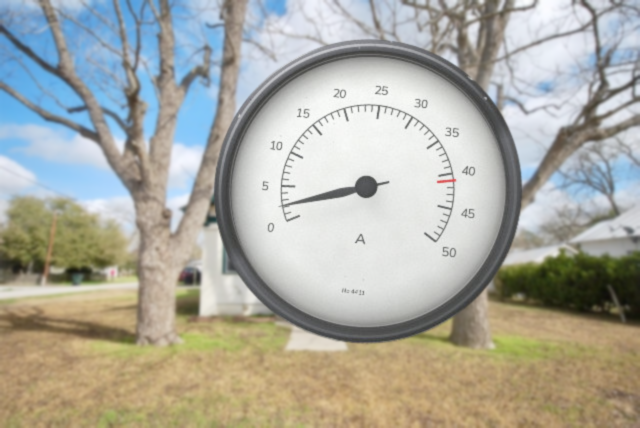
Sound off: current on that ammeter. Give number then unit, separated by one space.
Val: 2 A
